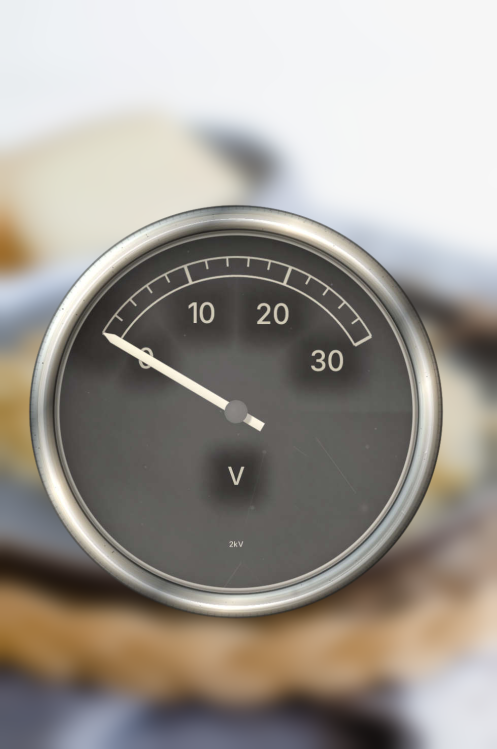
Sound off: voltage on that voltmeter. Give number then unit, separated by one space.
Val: 0 V
